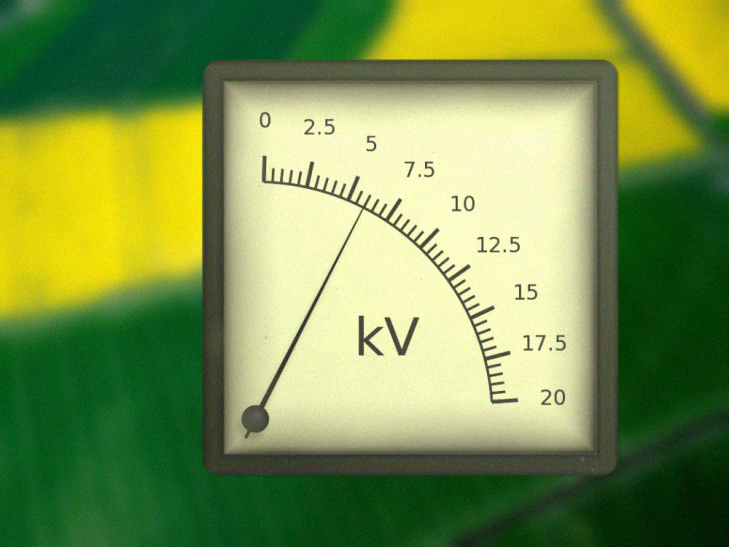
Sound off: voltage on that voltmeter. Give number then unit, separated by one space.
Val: 6 kV
